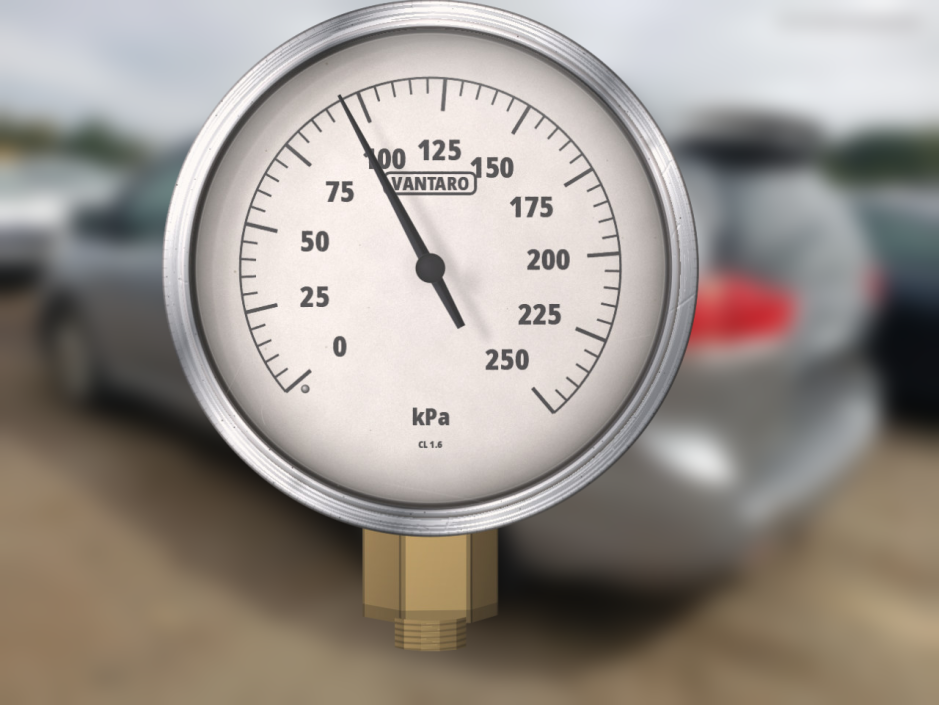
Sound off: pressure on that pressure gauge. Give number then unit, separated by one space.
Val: 95 kPa
